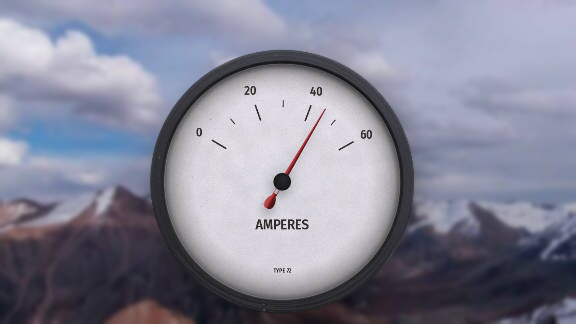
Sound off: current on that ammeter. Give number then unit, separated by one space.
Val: 45 A
